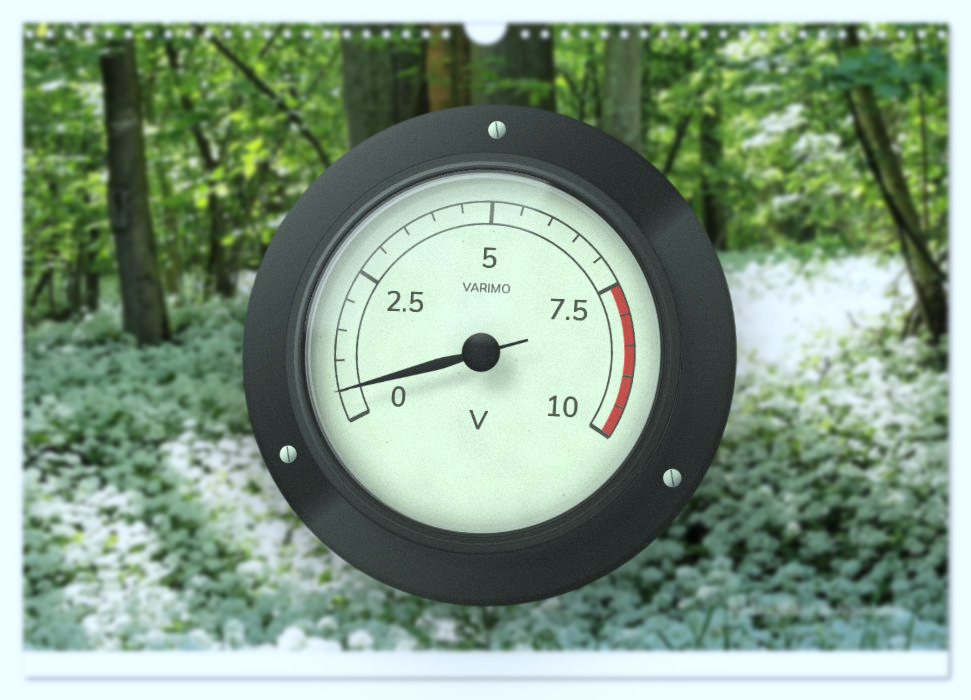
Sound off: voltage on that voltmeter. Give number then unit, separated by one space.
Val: 0.5 V
